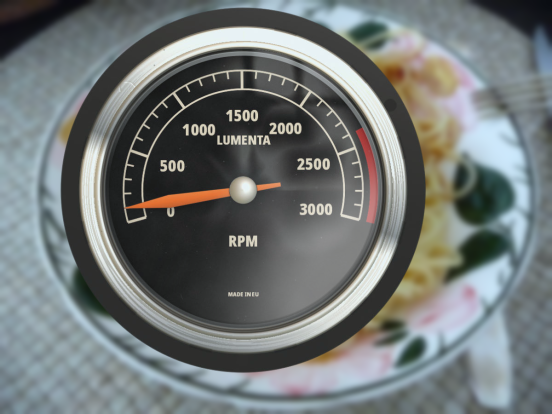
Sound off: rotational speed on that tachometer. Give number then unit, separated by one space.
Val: 100 rpm
